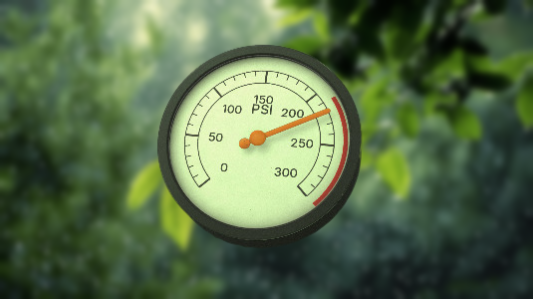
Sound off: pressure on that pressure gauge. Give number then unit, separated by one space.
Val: 220 psi
